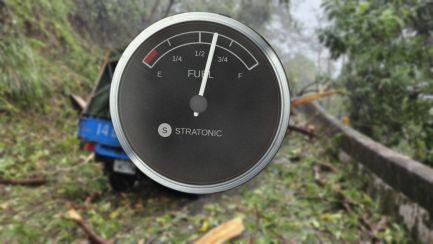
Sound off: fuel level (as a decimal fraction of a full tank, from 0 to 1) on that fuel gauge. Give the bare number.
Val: 0.625
